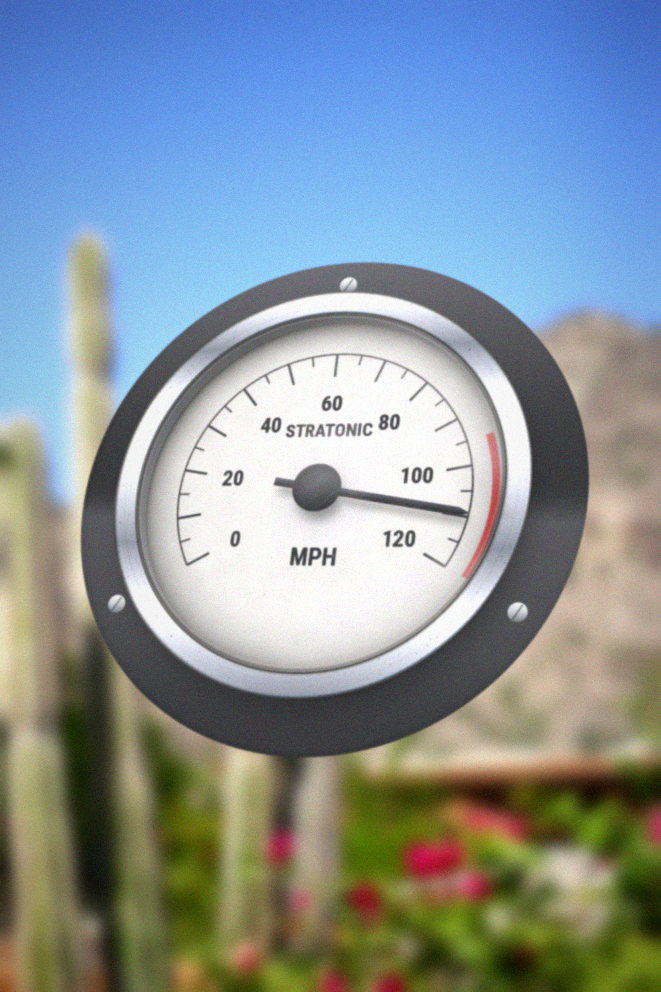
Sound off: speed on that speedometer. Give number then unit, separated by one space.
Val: 110 mph
